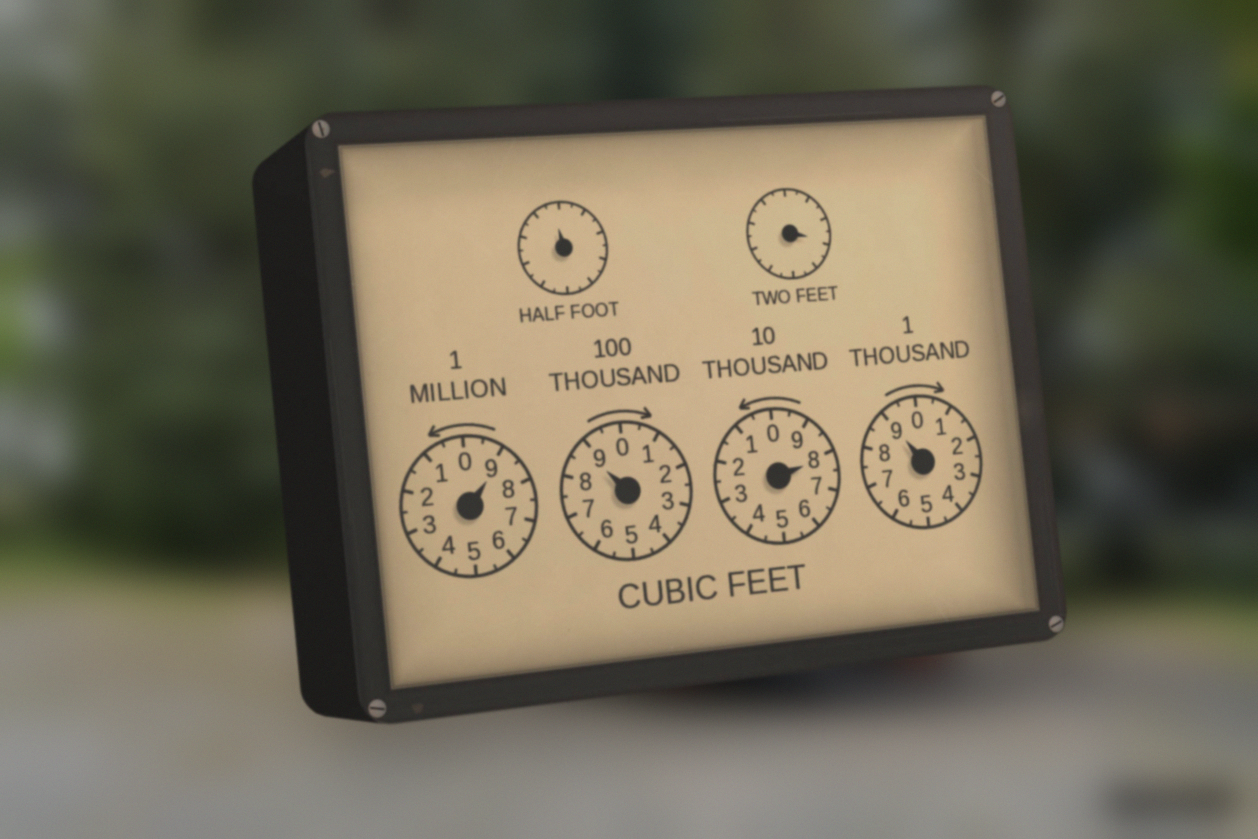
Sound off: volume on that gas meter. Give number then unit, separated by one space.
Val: 887900 ft³
